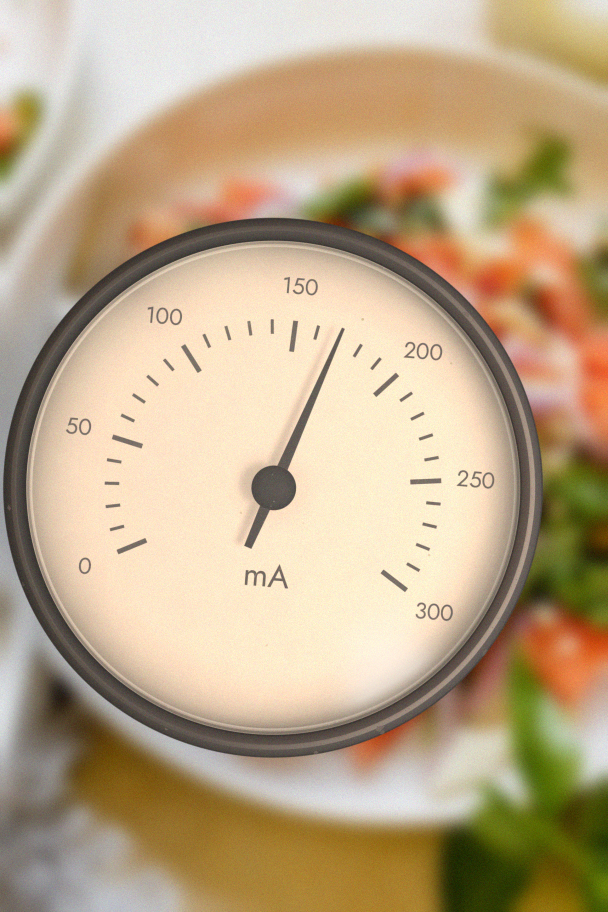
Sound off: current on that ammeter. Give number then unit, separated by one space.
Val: 170 mA
